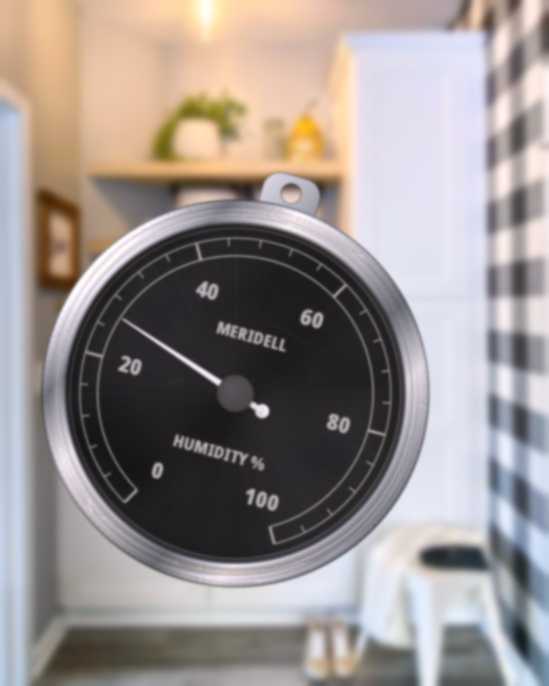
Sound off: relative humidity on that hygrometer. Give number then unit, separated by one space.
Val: 26 %
